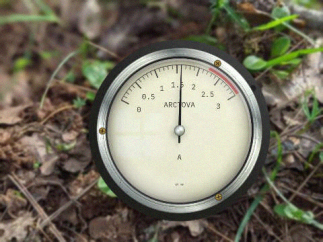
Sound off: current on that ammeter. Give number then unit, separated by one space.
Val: 1.6 A
